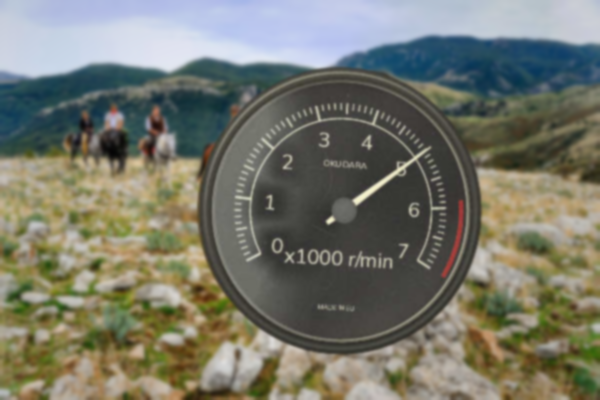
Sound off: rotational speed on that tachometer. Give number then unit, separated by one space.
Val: 5000 rpm
